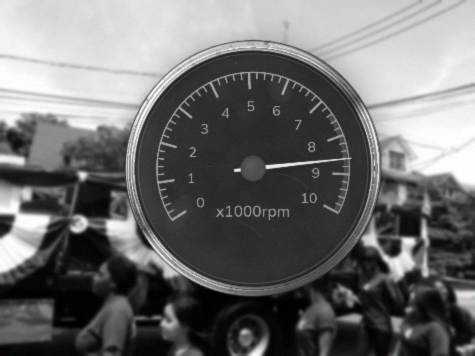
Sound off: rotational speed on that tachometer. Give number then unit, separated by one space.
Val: 8600 rpm
